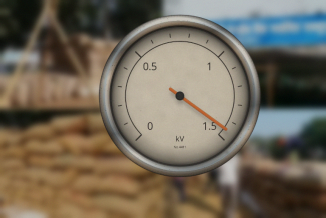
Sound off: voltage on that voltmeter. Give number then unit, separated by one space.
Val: 1.45 kV
